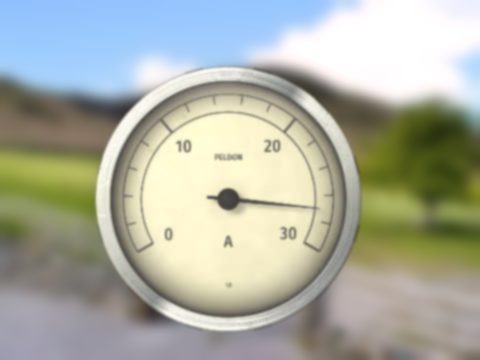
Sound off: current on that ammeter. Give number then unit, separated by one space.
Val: 27 A
